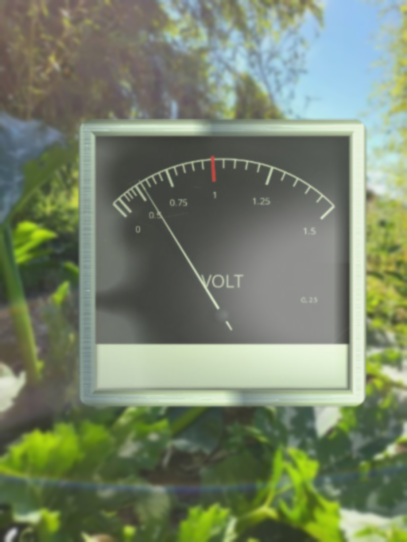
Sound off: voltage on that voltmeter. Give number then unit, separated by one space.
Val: 0.55 V
